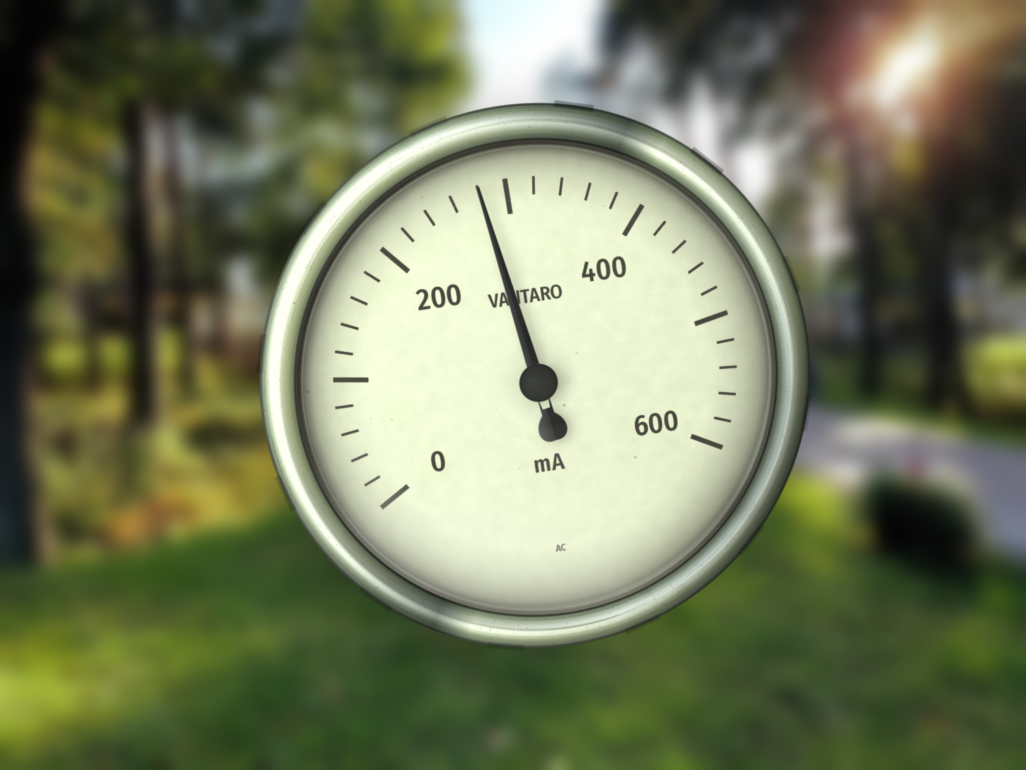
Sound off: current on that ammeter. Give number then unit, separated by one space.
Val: 280 mA
